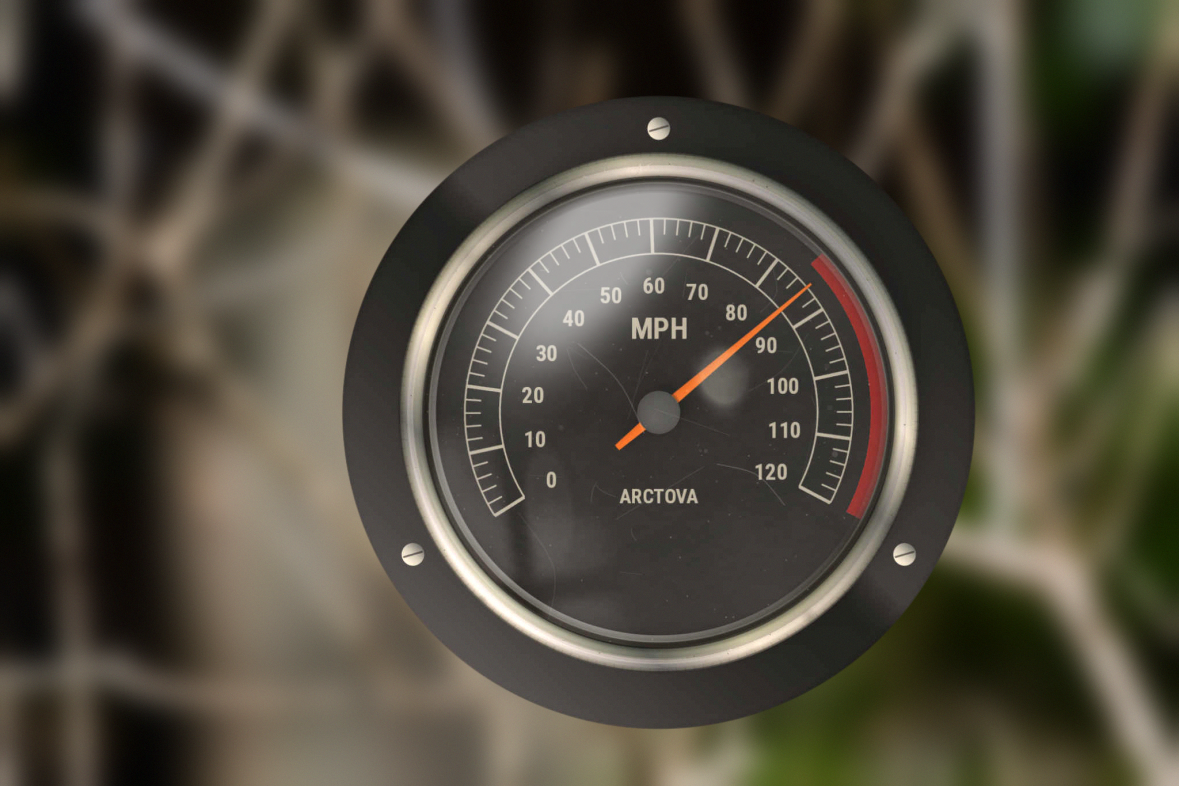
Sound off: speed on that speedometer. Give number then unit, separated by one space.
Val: 86 mph
